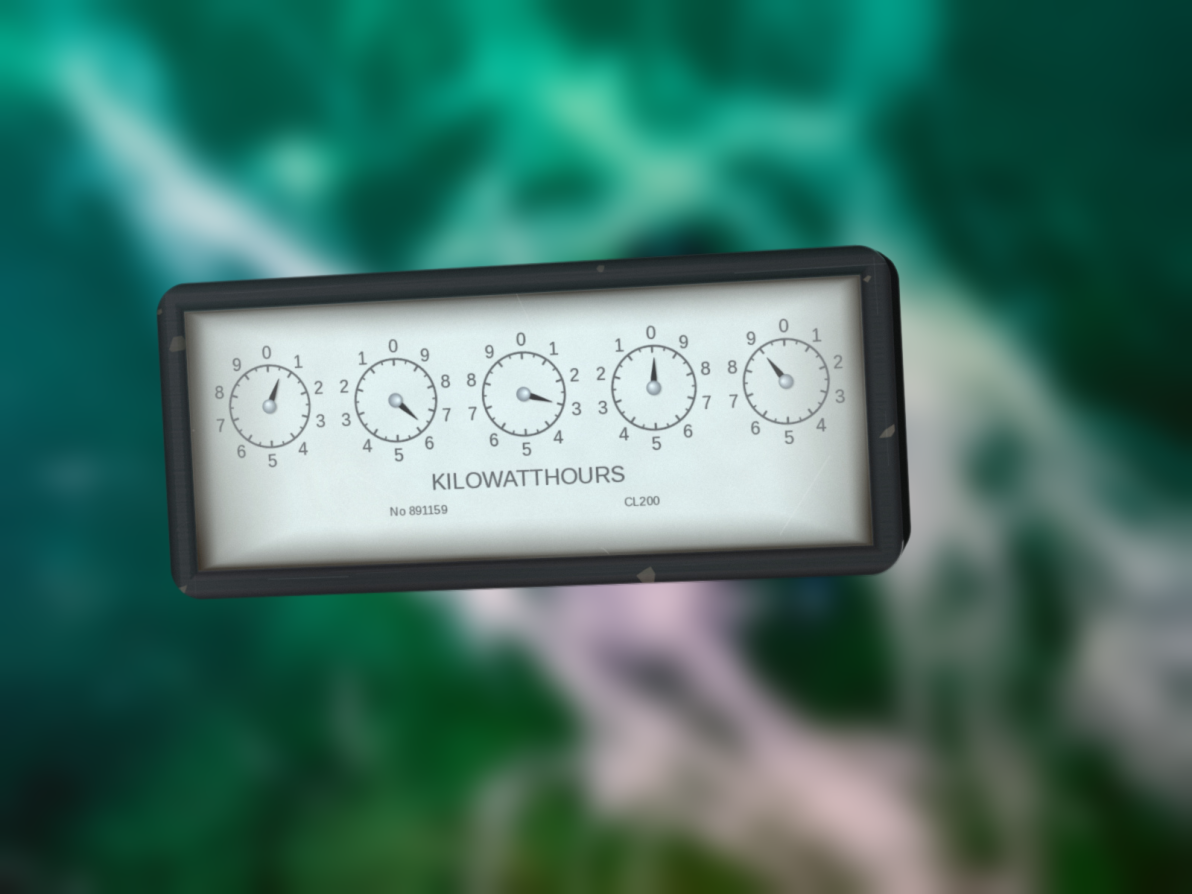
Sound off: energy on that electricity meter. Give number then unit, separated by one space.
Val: 6299 kWh
